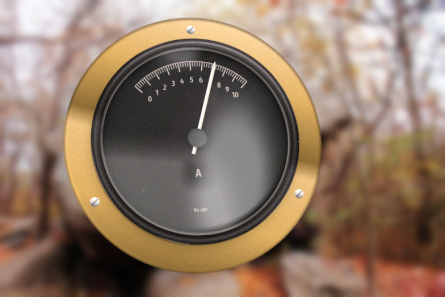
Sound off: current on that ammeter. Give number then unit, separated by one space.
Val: 7 A
